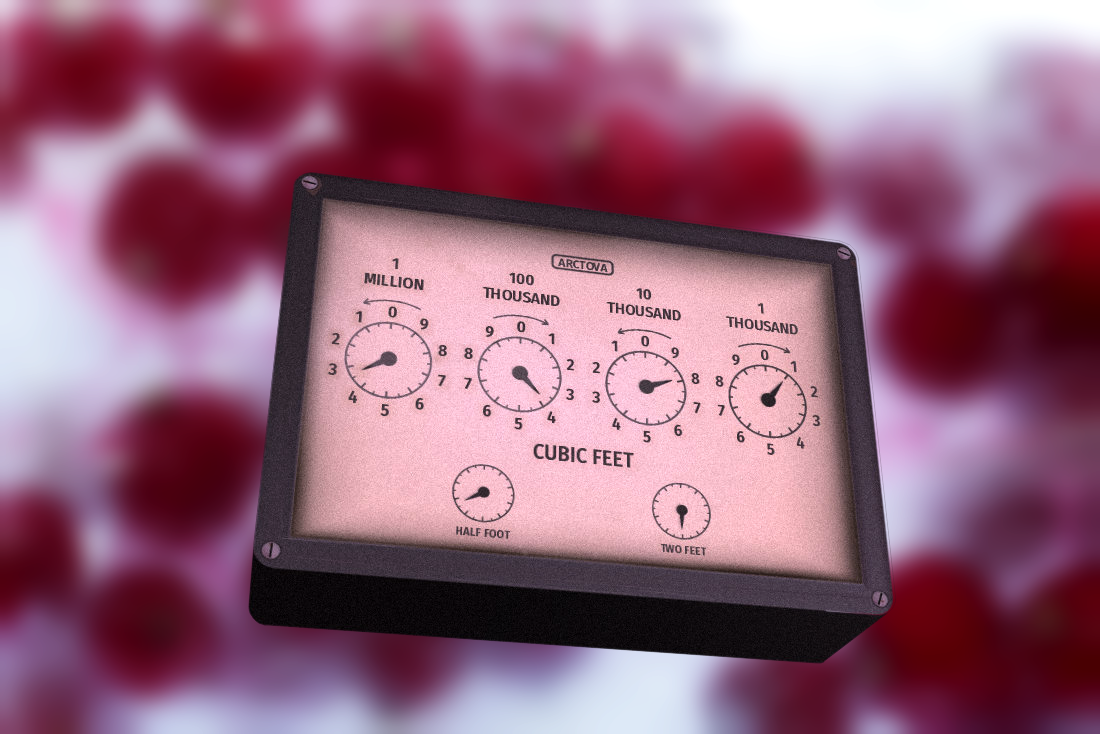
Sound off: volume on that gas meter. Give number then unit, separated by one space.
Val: 338100 ft³
